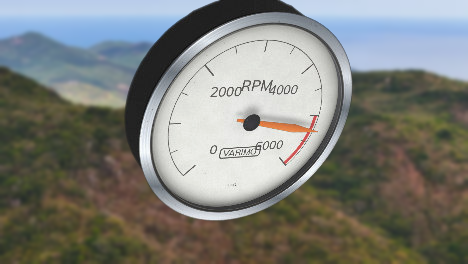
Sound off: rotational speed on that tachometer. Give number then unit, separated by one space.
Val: 5250 rpm
